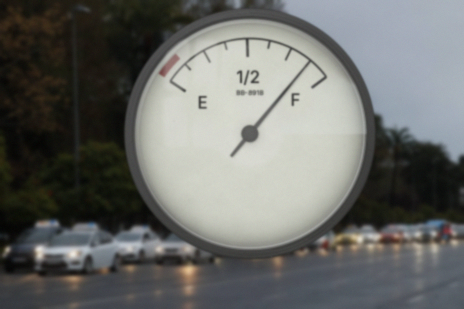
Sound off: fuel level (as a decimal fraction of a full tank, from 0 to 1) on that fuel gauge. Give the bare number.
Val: 0.875
